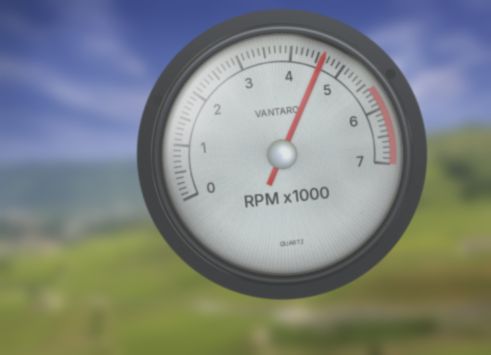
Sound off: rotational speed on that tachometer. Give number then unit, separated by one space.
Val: 4600 rpm
